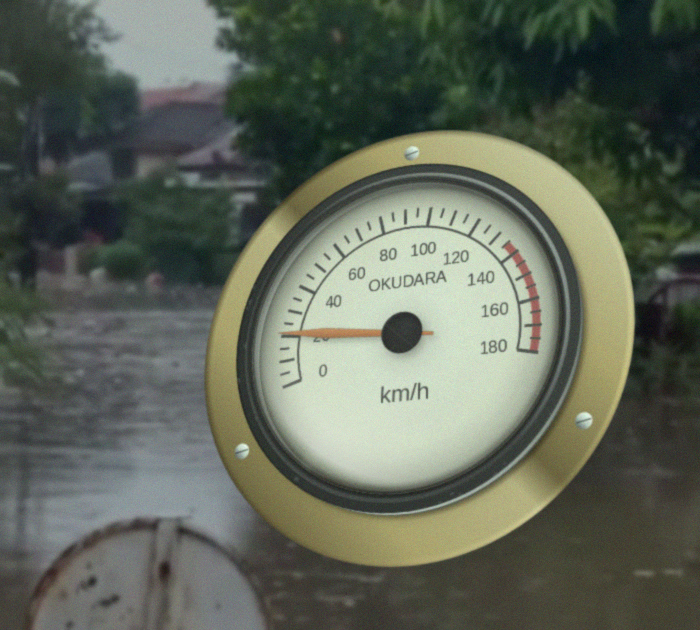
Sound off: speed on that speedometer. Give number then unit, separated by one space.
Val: 20 km/h
